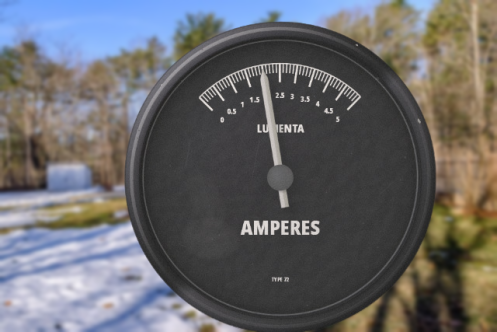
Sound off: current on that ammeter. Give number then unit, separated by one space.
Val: 2 A
